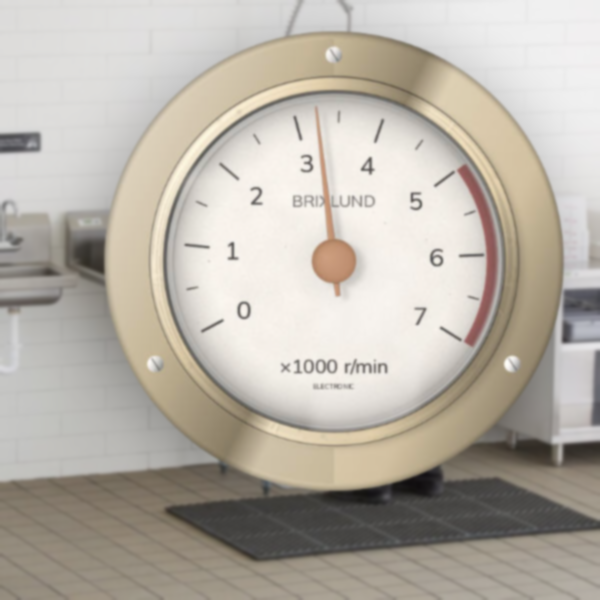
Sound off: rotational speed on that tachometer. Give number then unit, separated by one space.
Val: 3250 rpm
